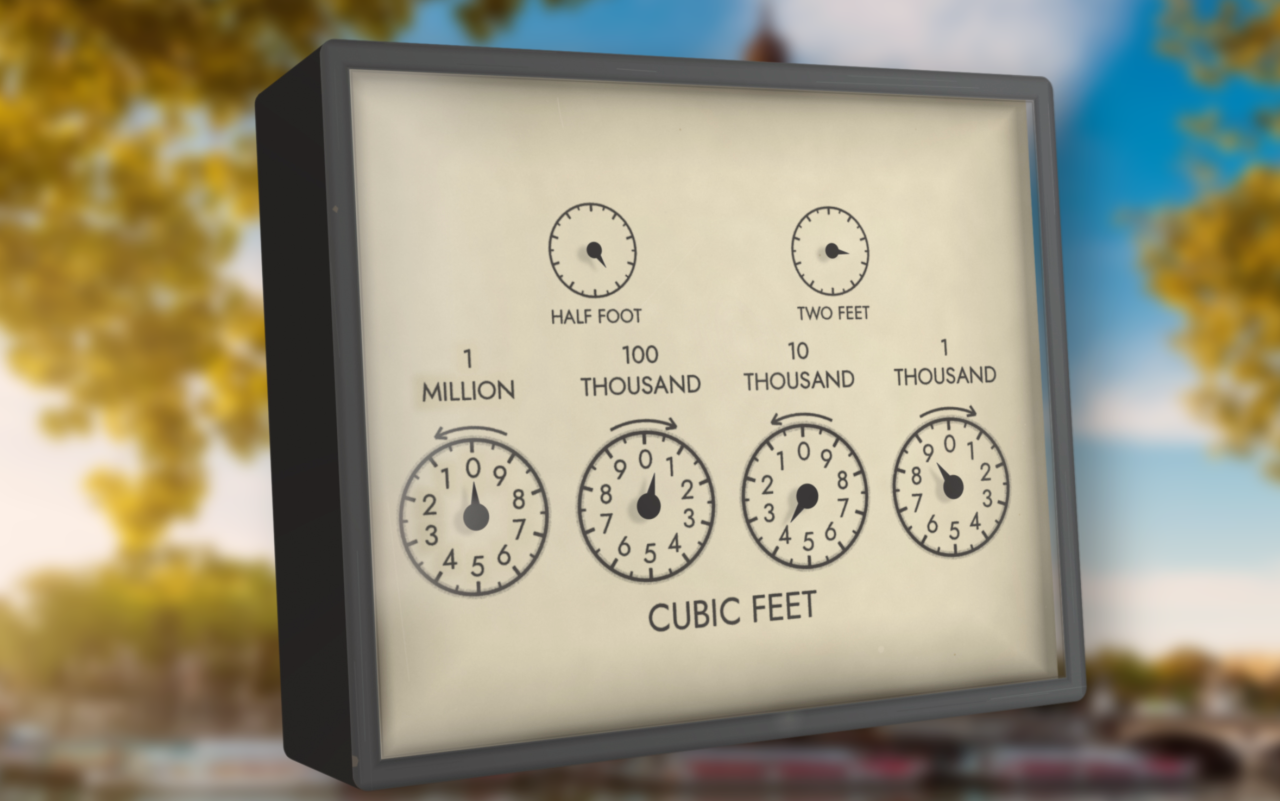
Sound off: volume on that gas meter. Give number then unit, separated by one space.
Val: 3900 ft³
